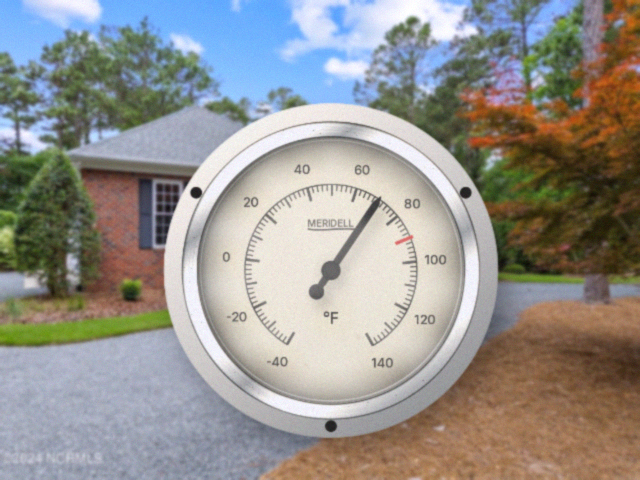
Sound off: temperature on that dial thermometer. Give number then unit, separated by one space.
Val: 70 °F
